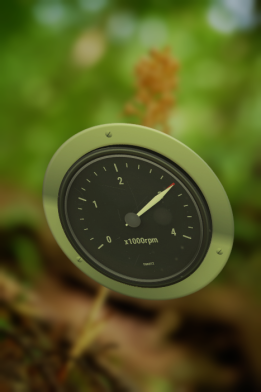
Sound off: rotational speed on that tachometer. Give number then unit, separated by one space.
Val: 3000 rpm
